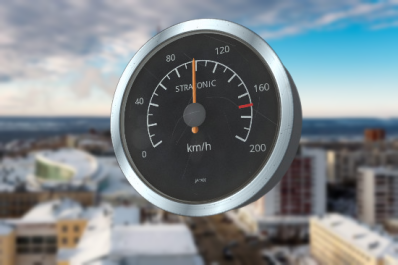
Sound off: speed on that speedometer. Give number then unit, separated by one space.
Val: 100 km/h
